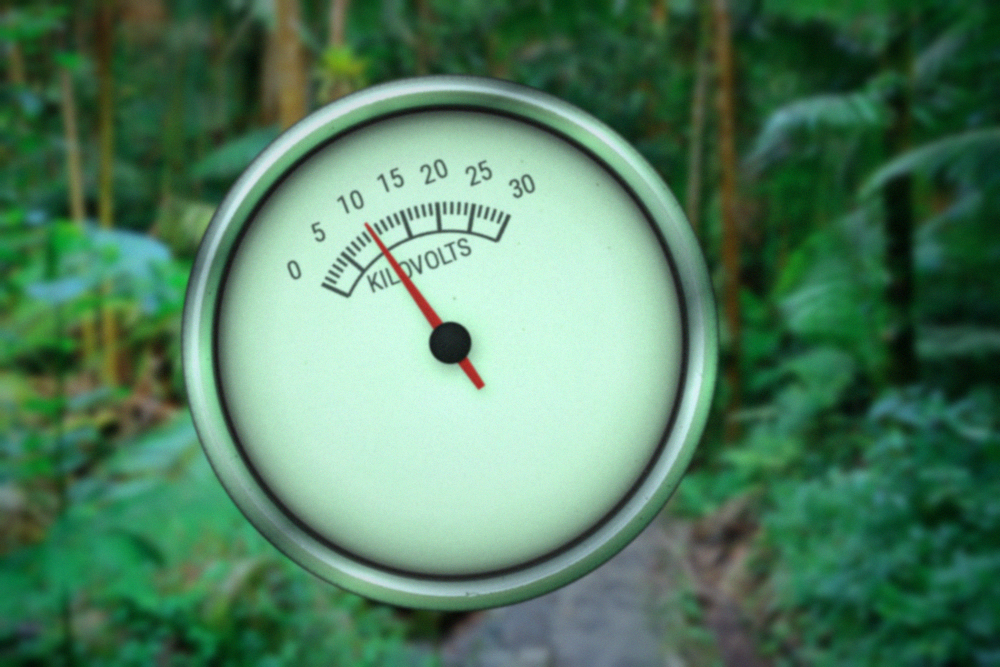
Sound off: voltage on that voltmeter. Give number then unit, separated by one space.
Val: 10 kV
